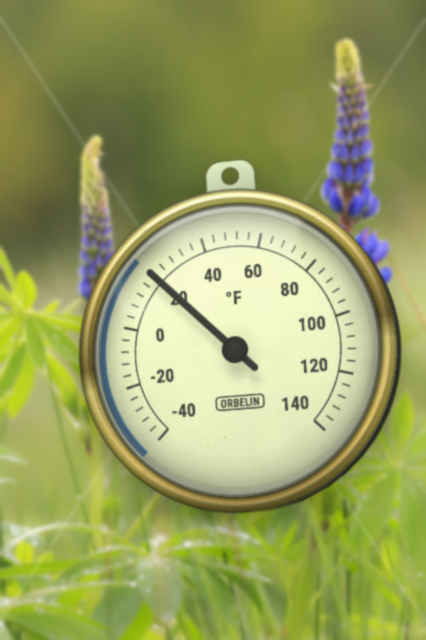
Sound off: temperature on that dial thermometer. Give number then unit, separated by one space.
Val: 20 °F
